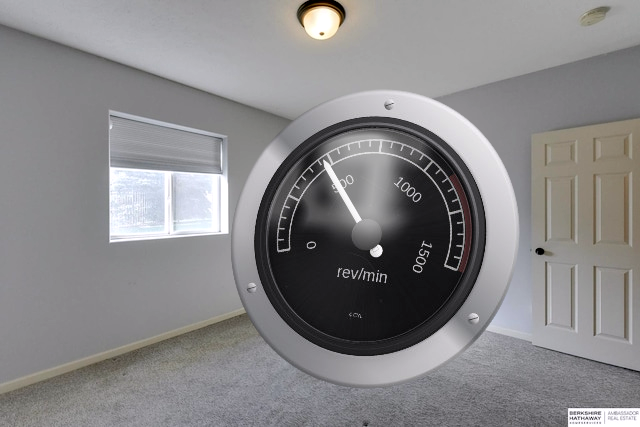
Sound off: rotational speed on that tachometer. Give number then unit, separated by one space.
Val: 475 rpm
